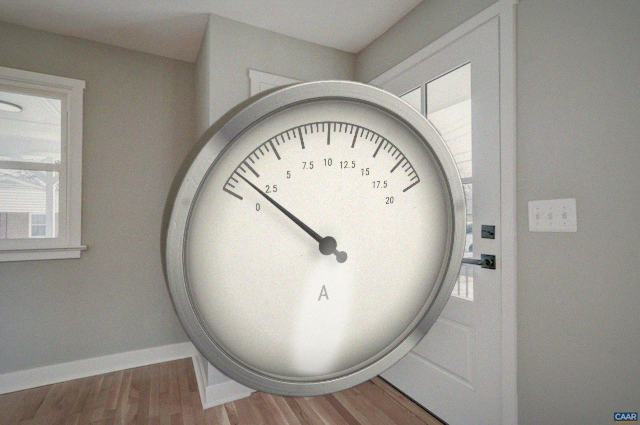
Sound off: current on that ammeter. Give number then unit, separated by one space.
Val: 1.5 A
